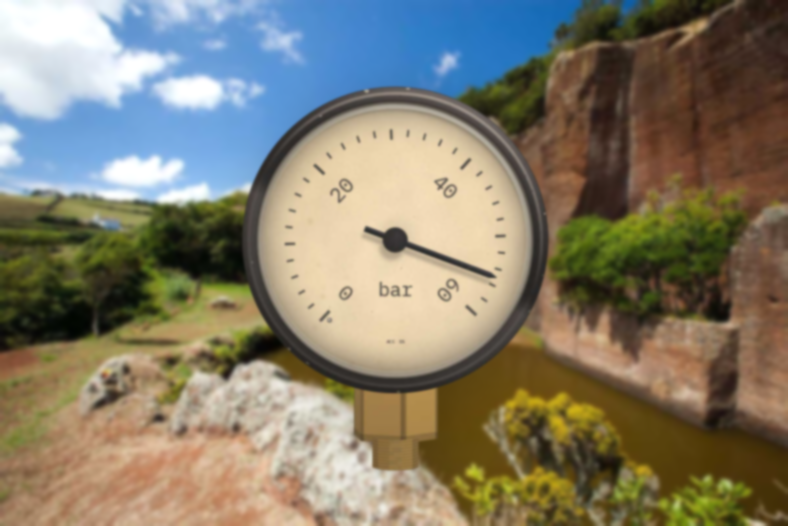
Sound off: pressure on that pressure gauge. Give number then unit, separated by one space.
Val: 55 bar
